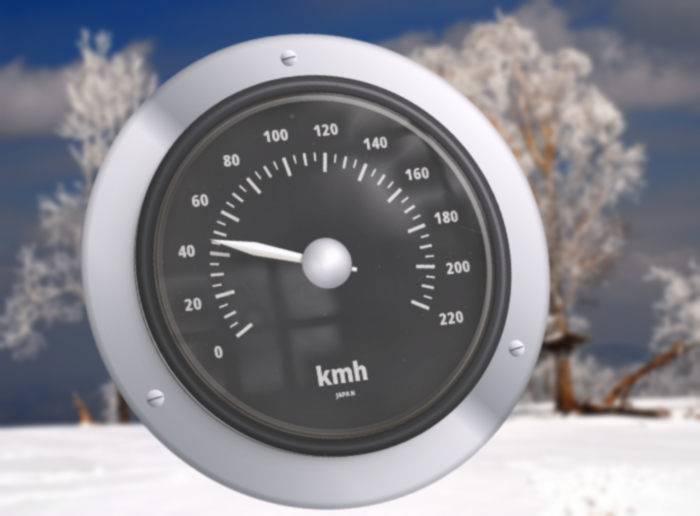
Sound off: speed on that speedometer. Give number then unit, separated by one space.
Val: 45 km/h
